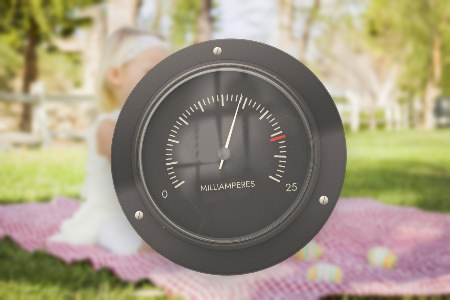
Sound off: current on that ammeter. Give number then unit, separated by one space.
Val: 14.5 mA
